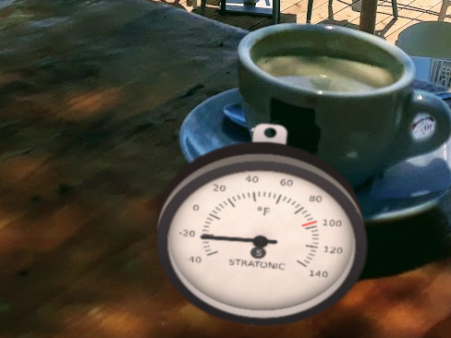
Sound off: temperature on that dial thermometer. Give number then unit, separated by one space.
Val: -20 °F
